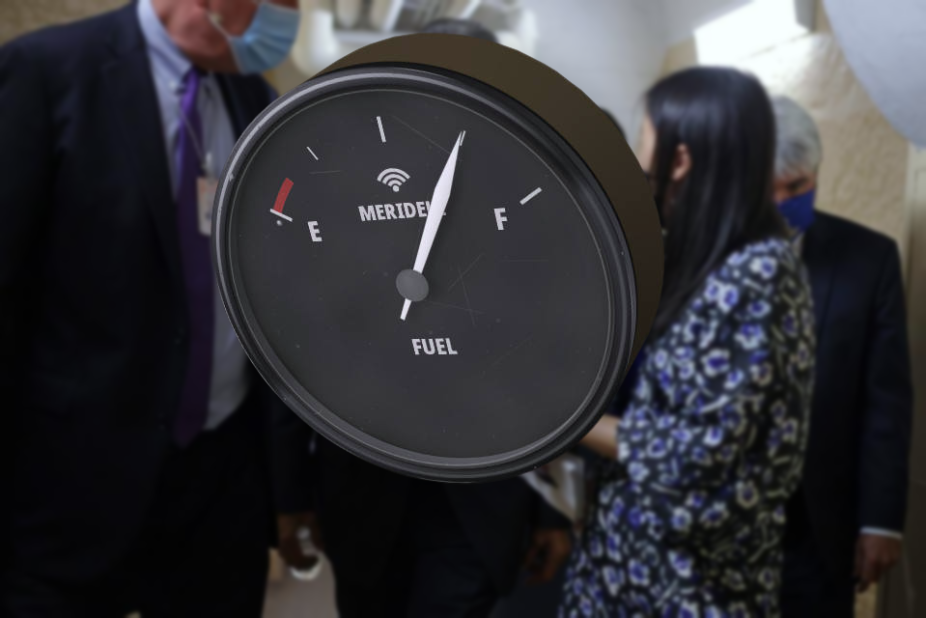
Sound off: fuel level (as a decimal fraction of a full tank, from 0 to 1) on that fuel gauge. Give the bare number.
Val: 0.75
